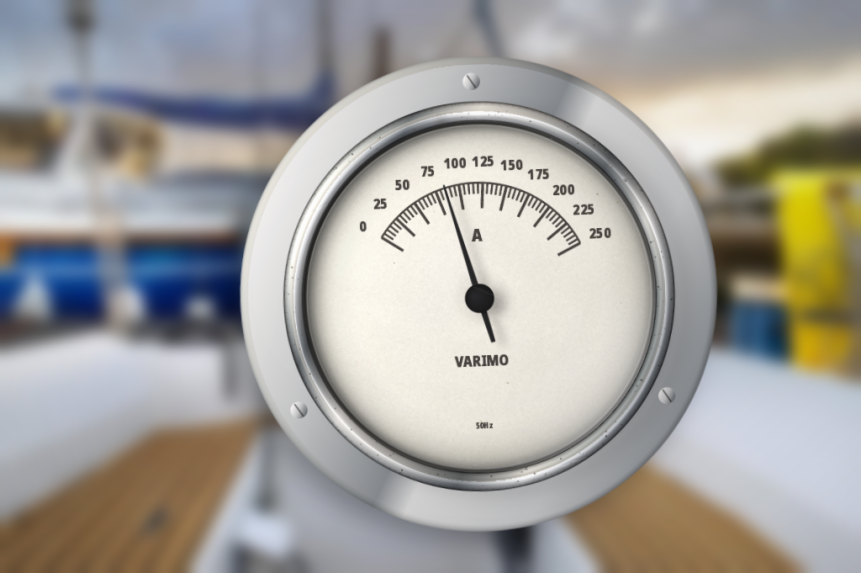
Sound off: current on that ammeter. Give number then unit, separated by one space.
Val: 85 A
